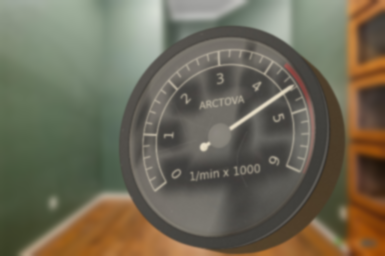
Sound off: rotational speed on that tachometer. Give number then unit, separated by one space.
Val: 4600 rpm
